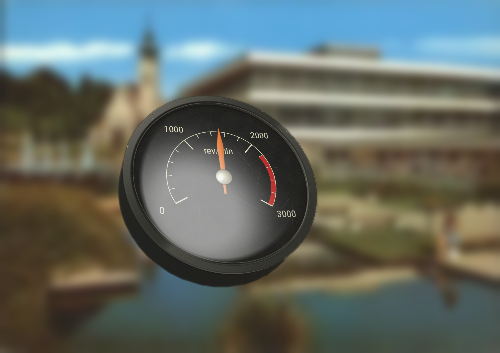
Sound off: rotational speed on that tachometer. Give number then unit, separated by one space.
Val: 1500 rpm
